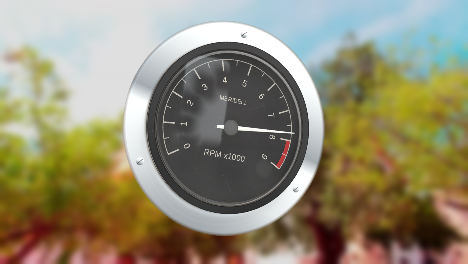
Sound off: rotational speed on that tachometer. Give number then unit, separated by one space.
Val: 7750 rpm
